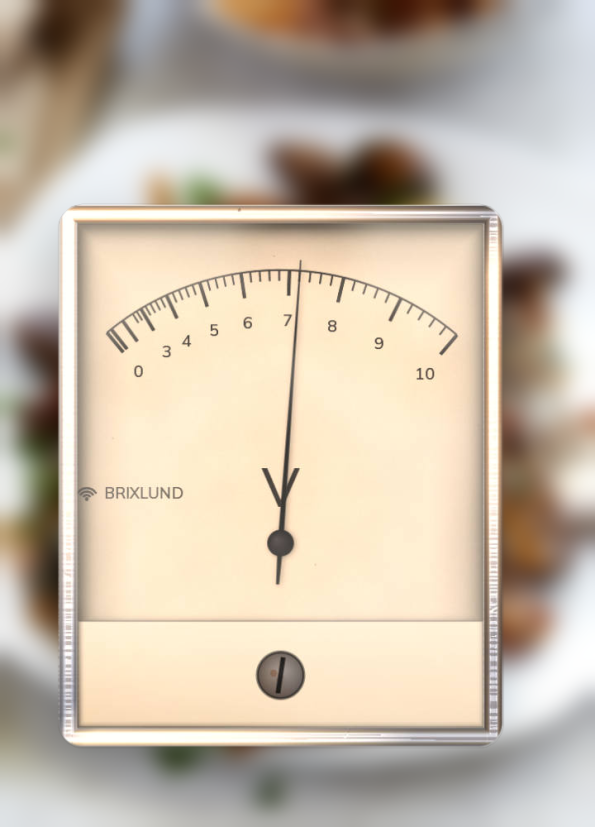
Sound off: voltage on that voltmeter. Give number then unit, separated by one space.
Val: 7.2 V
